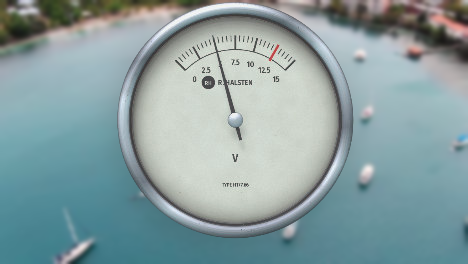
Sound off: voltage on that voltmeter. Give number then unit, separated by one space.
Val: 5 V
